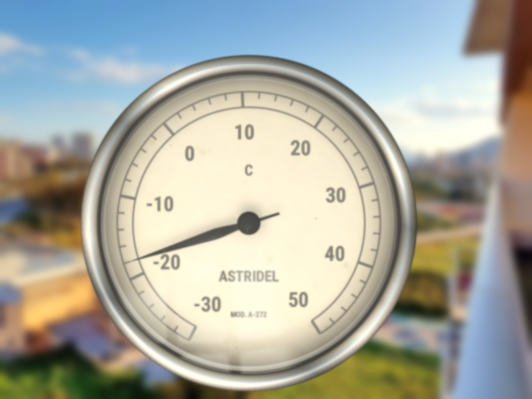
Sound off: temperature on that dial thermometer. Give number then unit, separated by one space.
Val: -18 °C
